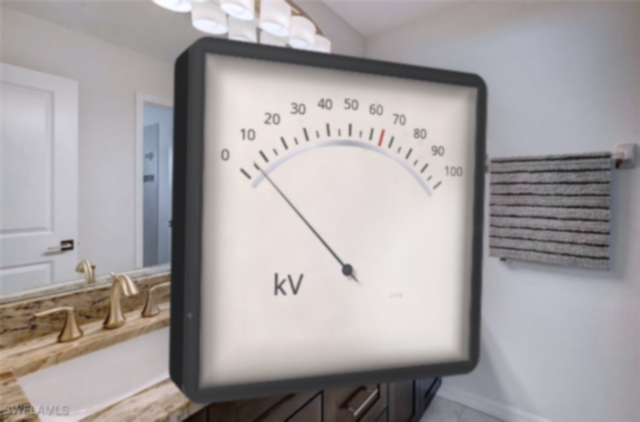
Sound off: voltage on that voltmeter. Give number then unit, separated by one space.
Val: 5 kV
